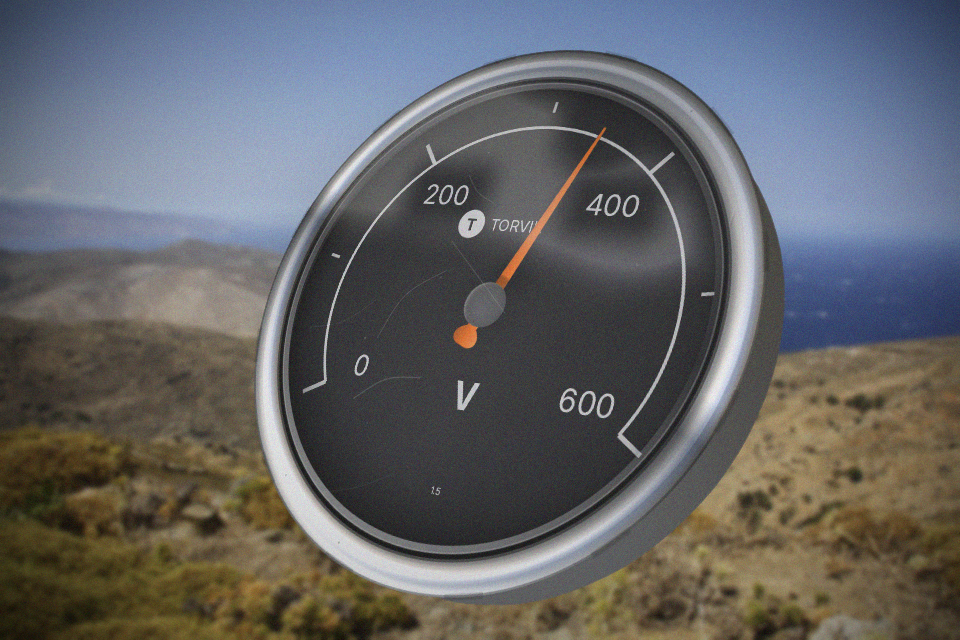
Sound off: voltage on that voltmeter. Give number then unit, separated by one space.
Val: 350 V
